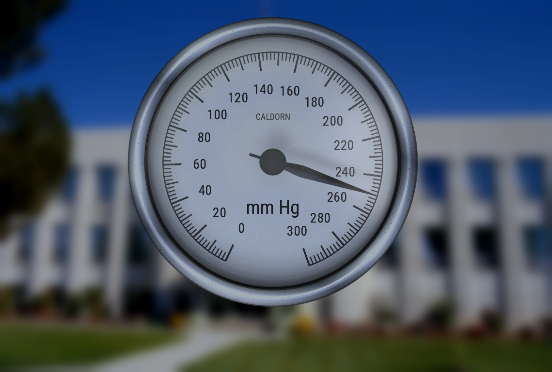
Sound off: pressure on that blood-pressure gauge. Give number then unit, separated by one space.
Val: 250 mmHg
